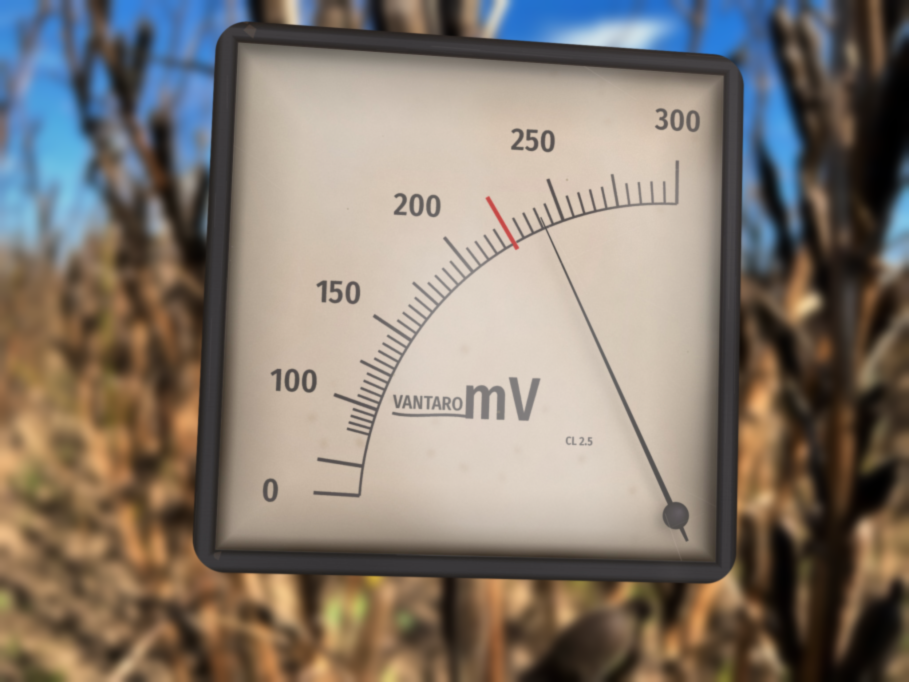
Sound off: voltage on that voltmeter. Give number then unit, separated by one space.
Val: 240 mV
